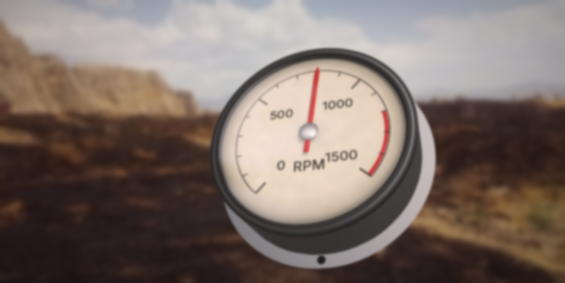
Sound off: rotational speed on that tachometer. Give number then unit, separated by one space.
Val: 800 rpm
